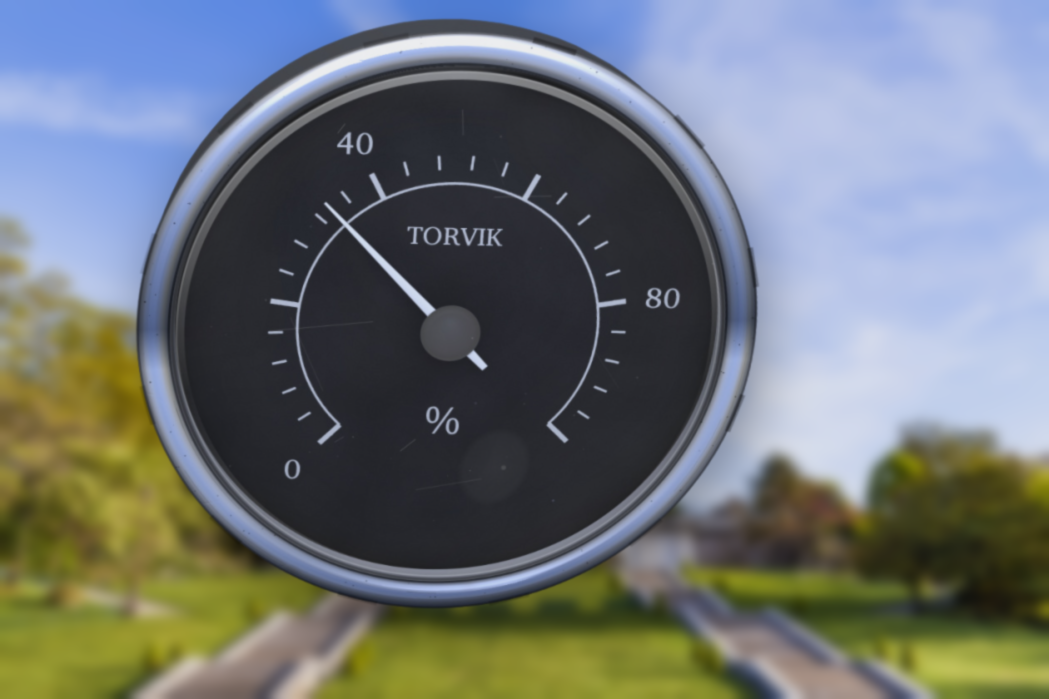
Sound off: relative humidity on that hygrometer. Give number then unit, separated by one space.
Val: 34 %
